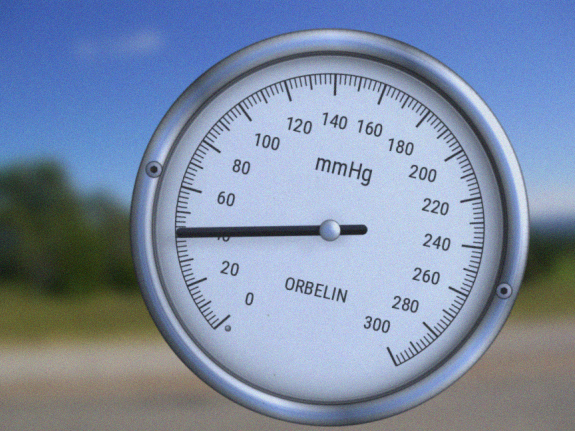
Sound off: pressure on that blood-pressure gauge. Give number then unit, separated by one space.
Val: 42 mmHg
